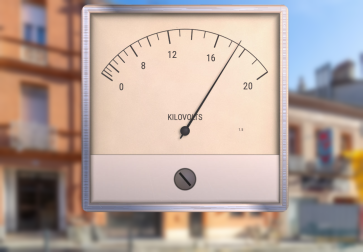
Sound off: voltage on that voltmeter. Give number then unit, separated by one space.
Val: 17.5 kV
